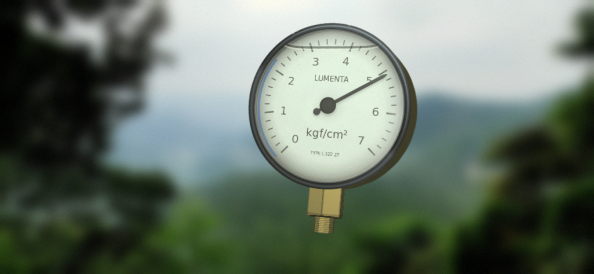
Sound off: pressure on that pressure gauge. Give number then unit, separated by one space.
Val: 5.1 kg/cm²
